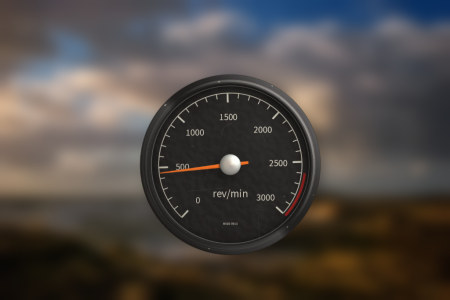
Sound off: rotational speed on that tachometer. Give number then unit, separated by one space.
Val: 450 rpm
